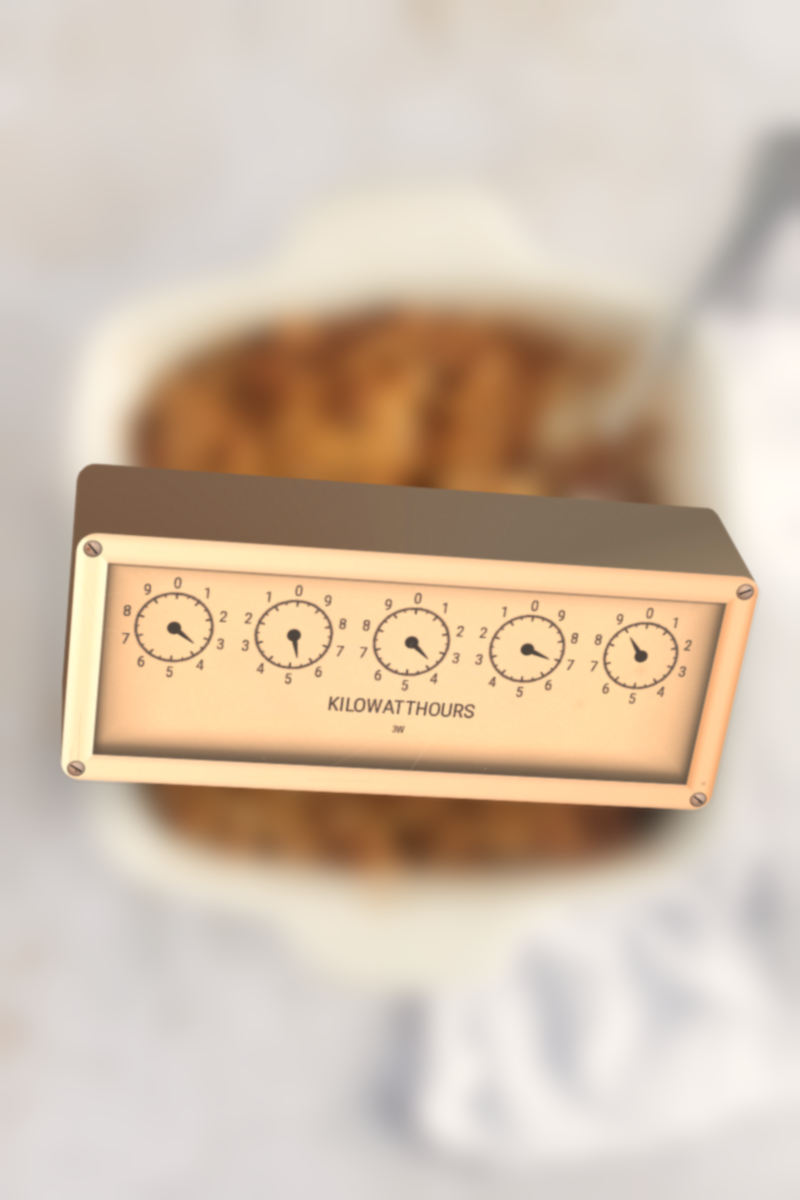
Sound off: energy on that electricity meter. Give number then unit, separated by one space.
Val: 35369 kWh
